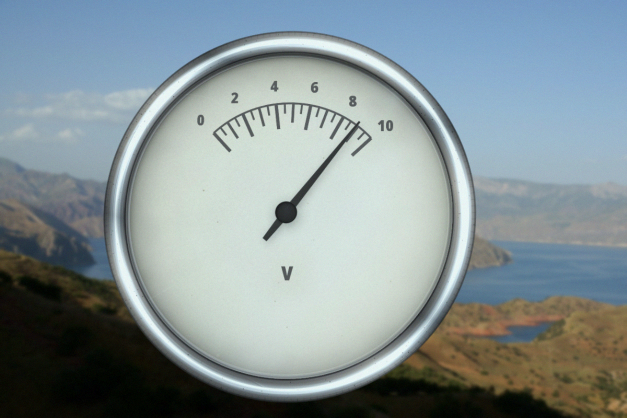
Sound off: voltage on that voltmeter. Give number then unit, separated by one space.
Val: 9 V
